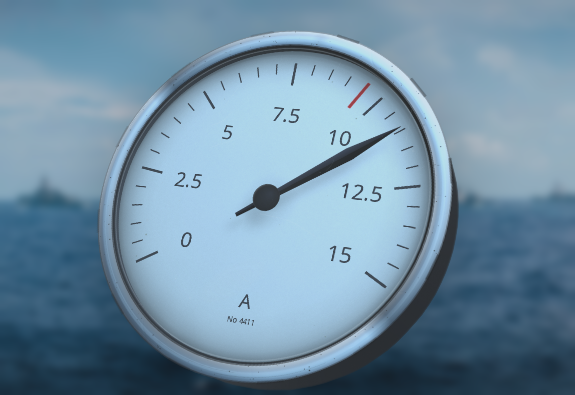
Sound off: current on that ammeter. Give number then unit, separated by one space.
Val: 11 A
